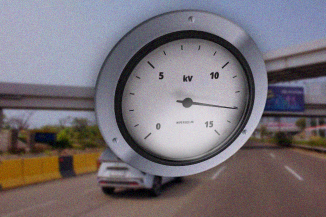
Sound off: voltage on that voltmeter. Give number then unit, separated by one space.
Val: 13 kV
